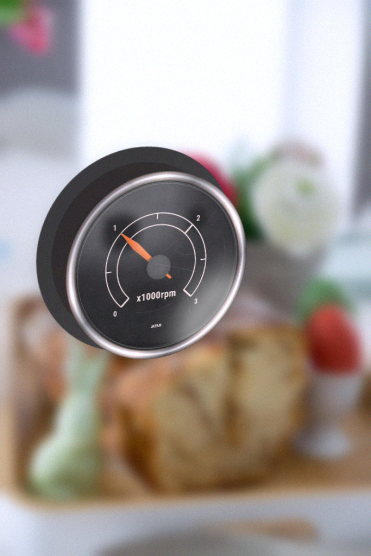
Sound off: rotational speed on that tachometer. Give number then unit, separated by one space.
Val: 1000 rpm
